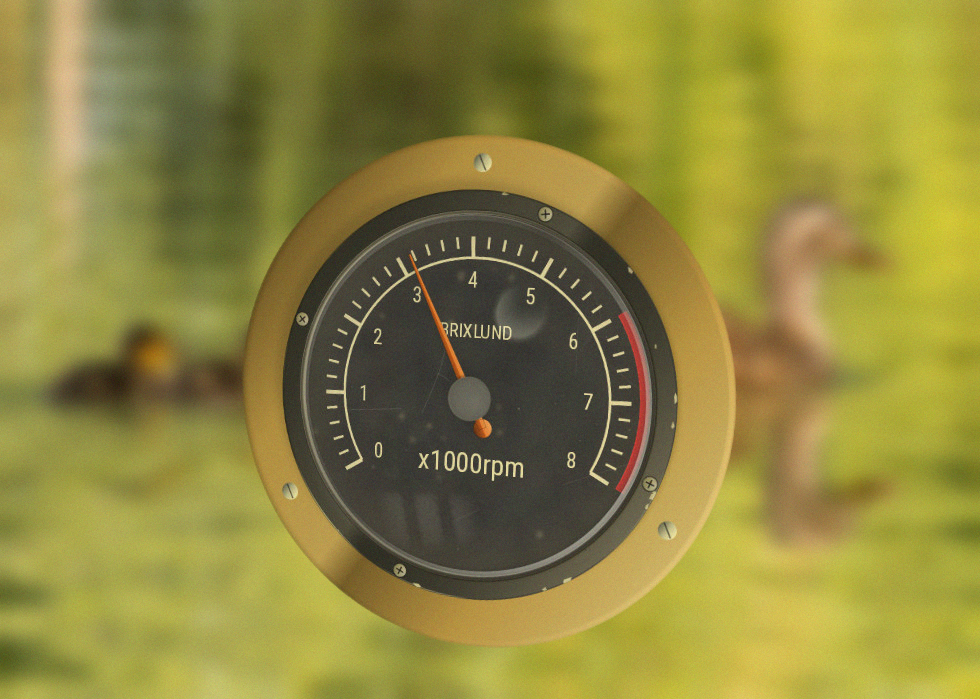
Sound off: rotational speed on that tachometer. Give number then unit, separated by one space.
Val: 3200 rpm
